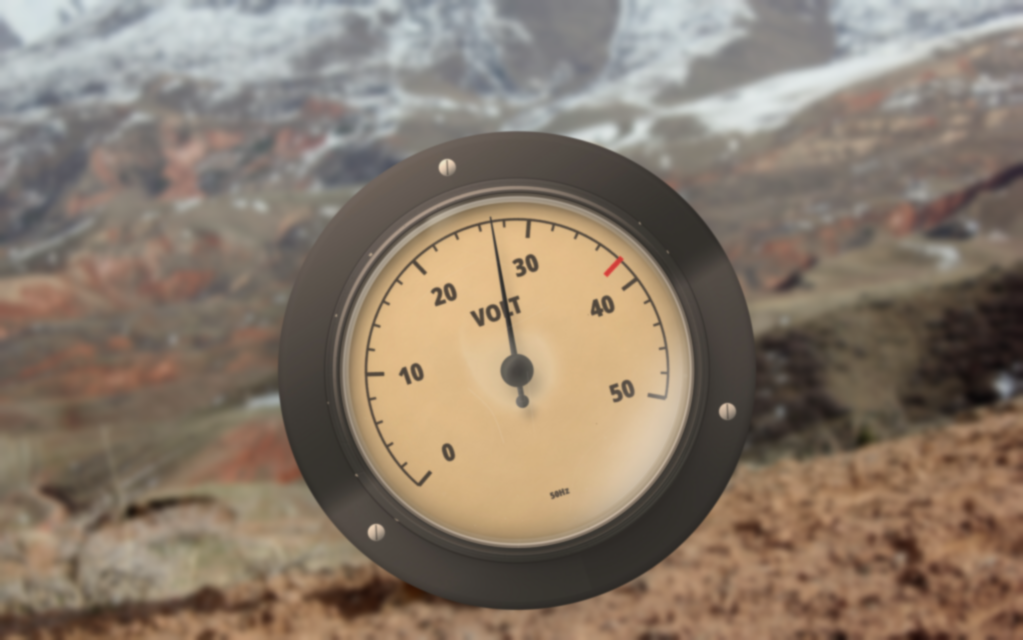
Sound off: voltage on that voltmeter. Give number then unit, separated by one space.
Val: 27 V
